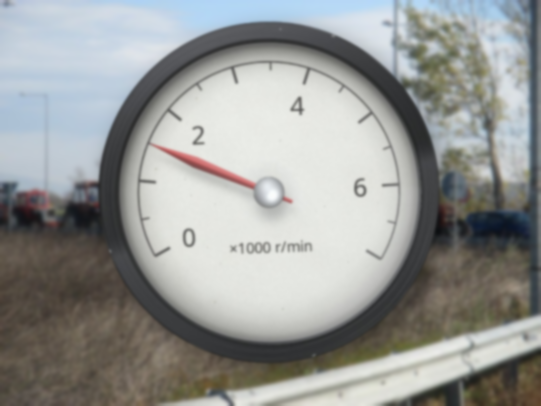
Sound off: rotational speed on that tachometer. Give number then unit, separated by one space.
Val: 1500 rpm
